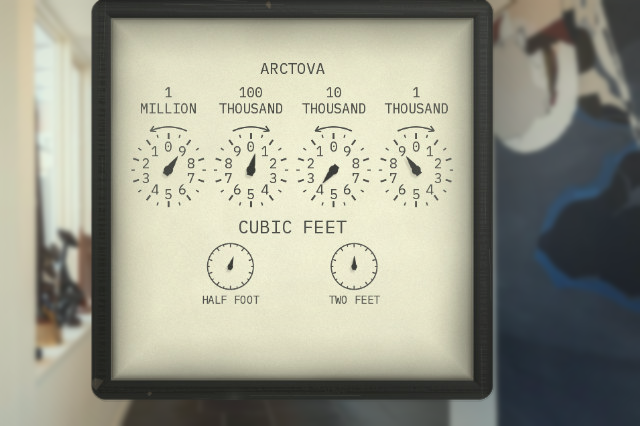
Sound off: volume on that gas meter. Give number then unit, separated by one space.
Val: 903900 ft³
